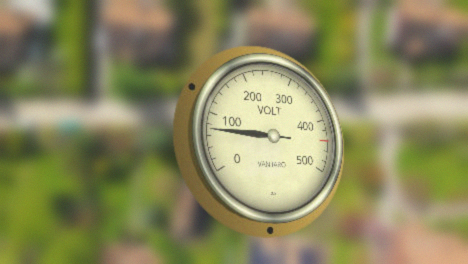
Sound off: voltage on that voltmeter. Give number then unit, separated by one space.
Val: 70 V
